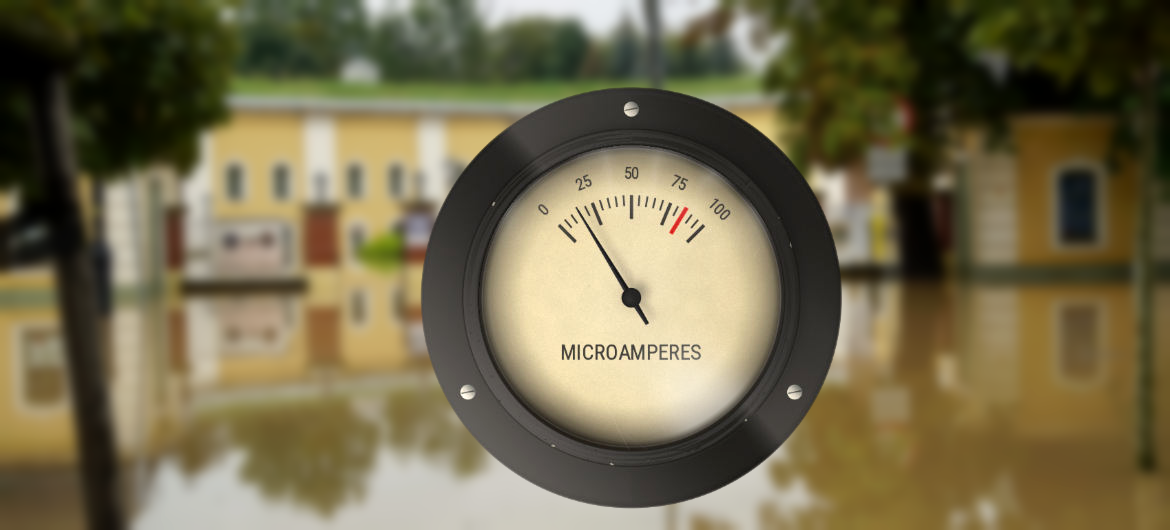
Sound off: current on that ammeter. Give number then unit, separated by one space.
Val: 15 µA
